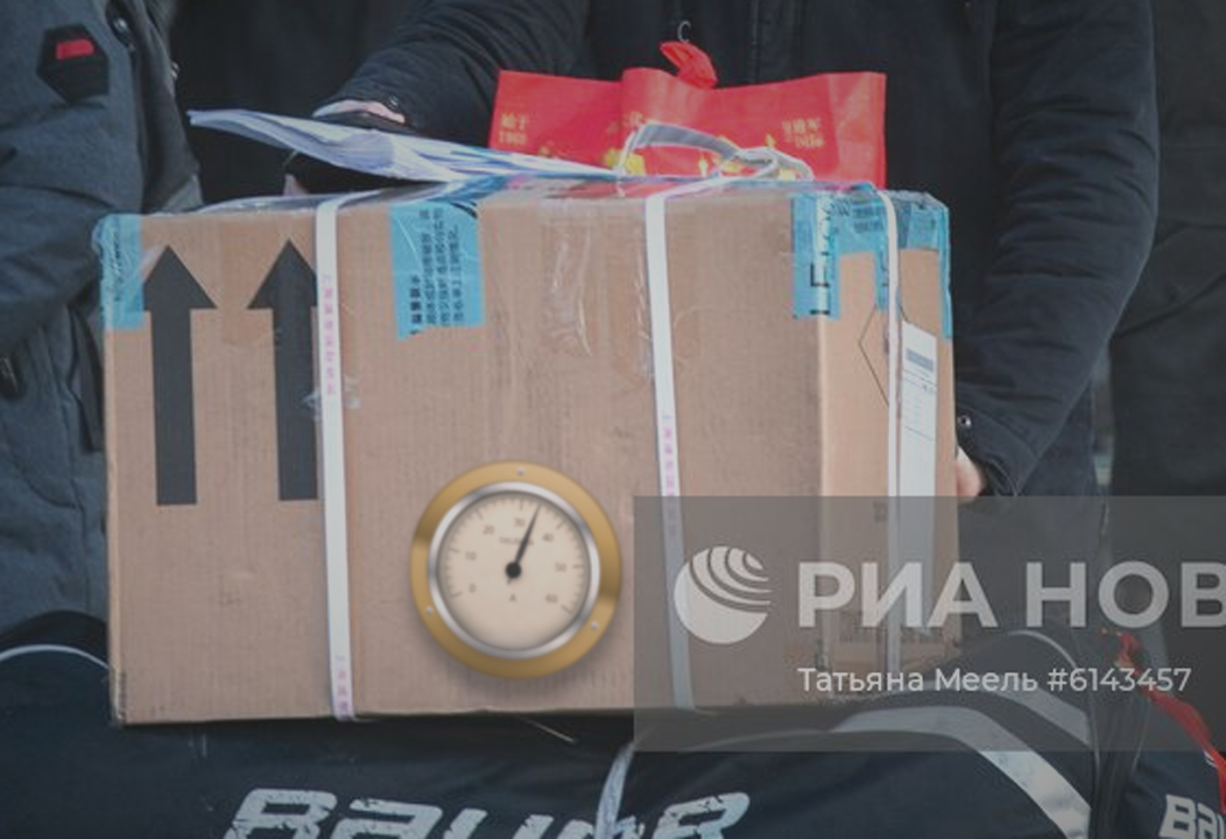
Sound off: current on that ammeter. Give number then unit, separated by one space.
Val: 34 A
